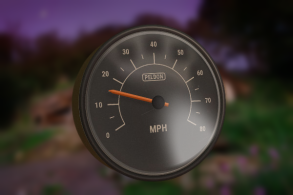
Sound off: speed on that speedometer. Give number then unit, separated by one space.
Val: 15 mph
